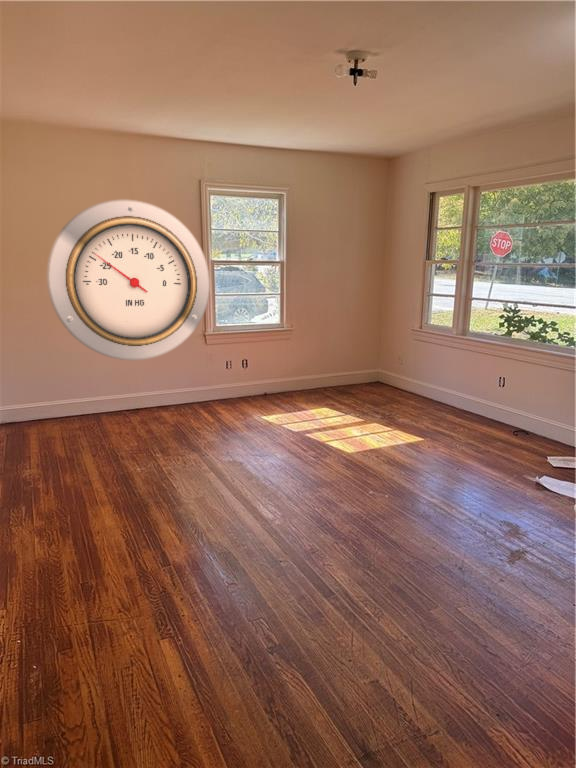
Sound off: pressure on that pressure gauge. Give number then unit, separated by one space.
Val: -24 inHg
